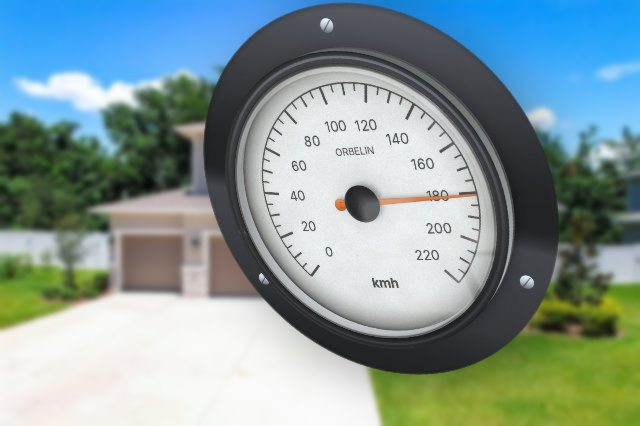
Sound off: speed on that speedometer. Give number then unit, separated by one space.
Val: 180 km/h
